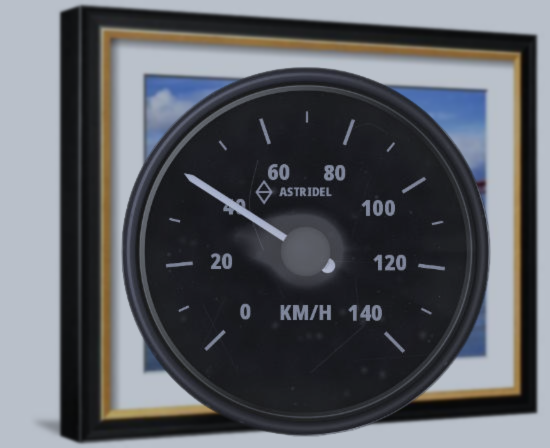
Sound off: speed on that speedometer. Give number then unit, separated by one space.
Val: 40 km/h
